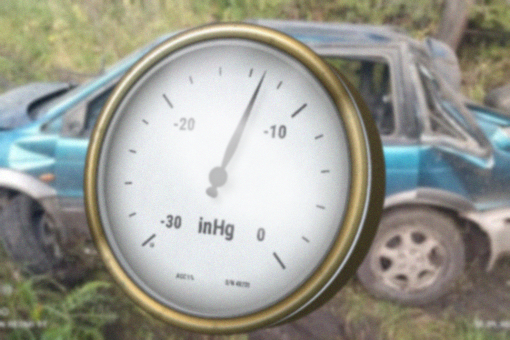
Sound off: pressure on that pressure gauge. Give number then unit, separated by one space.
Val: -13 inHg
